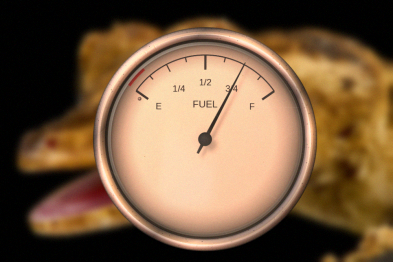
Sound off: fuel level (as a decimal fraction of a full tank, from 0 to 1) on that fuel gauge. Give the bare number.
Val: 0.75
